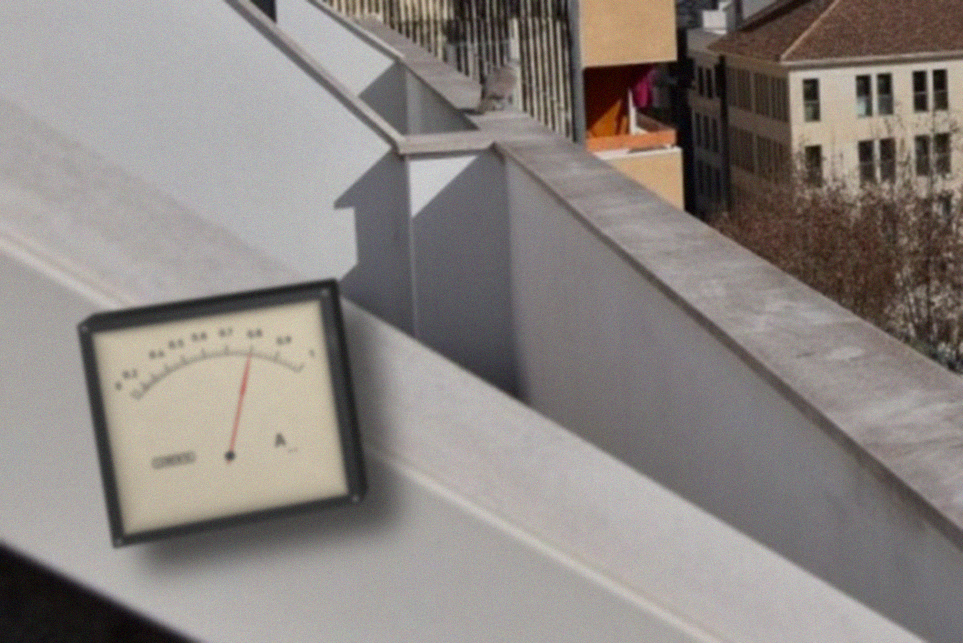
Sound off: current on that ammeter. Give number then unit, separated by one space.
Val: 0.8 A
